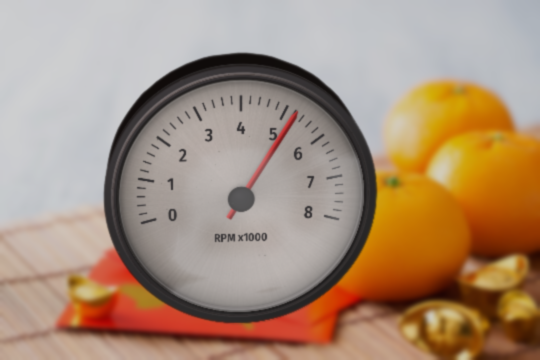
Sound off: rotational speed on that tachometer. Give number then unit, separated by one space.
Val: 5200 rpm
